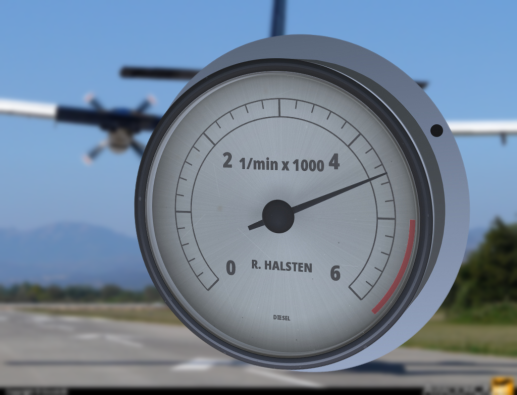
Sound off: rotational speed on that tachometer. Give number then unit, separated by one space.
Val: 4500 rpm
